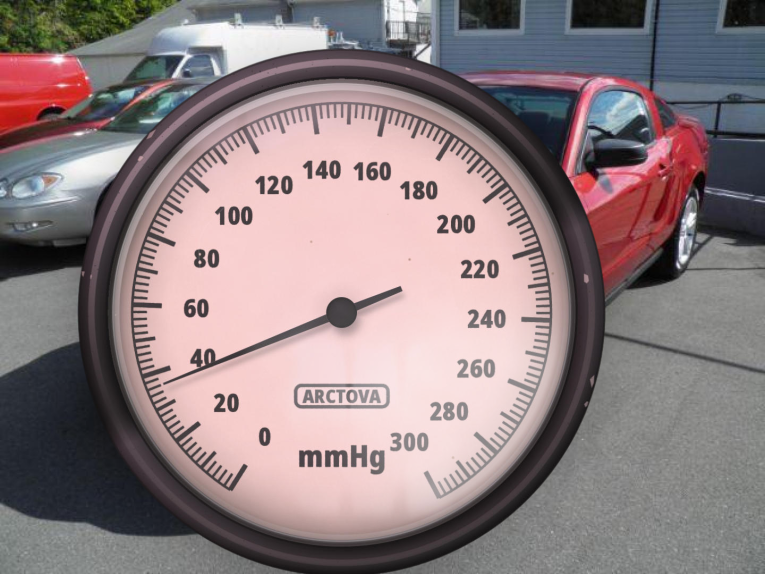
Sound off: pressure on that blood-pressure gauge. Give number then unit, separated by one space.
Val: 36 mmHg
